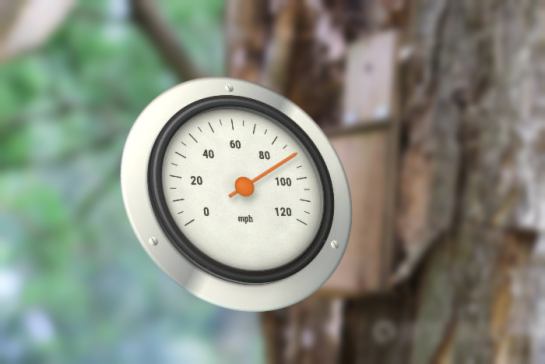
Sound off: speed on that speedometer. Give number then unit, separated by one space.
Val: 90 mph
